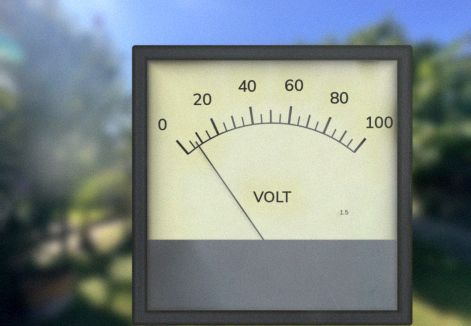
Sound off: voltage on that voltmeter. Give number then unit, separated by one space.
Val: 7.5 V
